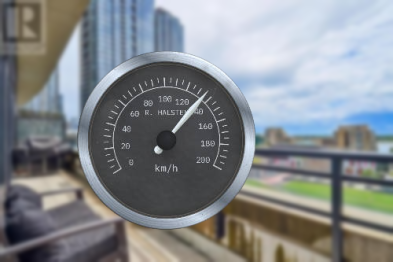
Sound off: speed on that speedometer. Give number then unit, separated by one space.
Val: 135 km/h
